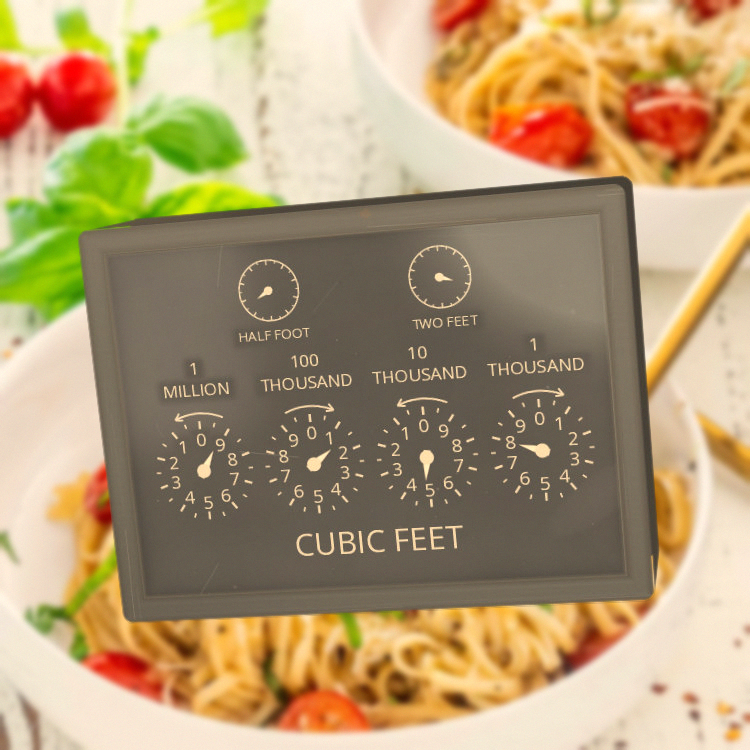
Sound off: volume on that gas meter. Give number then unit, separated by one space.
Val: 914800 ft³
